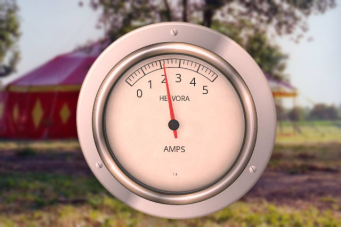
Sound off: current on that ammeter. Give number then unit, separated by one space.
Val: 2.2 A
